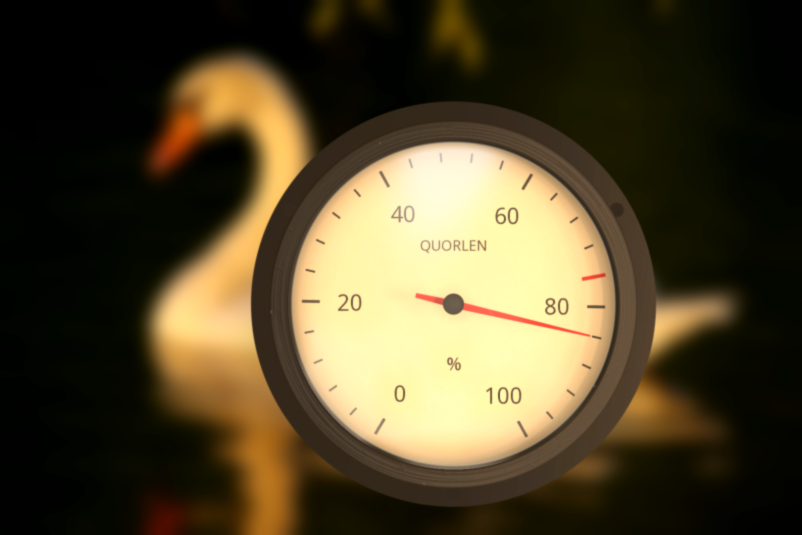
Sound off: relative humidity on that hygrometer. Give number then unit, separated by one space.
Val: 84 %
